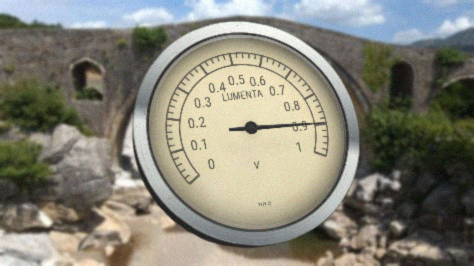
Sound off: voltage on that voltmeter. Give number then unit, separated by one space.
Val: 0.9 V
